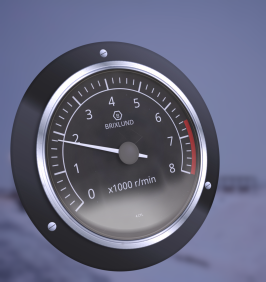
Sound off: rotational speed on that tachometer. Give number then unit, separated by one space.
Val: 1800 rpm
